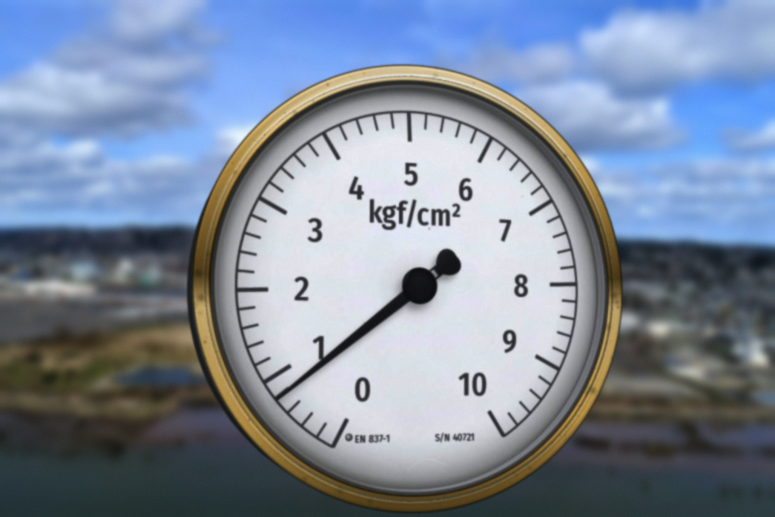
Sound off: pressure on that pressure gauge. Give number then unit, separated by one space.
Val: 0.8 kg/cm²
